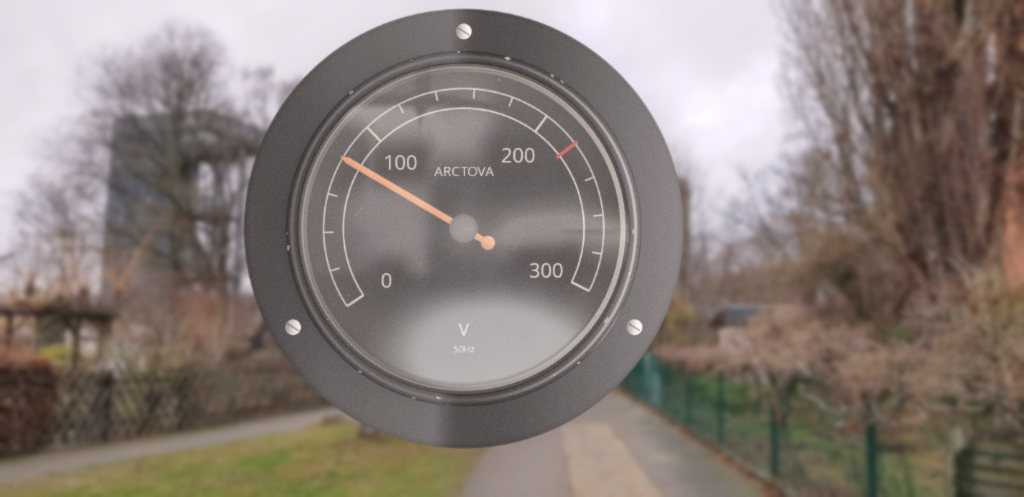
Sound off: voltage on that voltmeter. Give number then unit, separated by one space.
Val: 80 V
